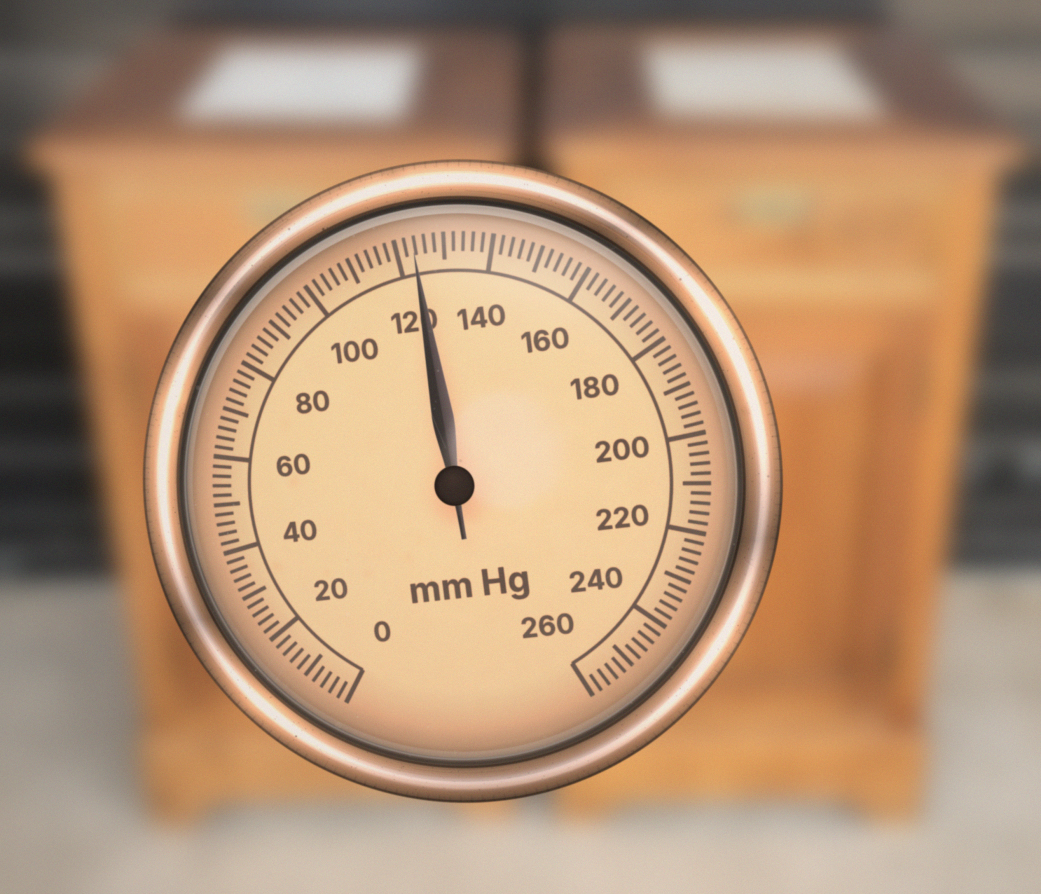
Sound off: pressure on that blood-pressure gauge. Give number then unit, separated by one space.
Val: 124 mmHg
